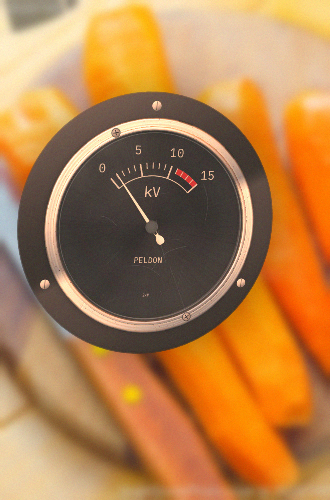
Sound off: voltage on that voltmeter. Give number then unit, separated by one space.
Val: 1 kV
